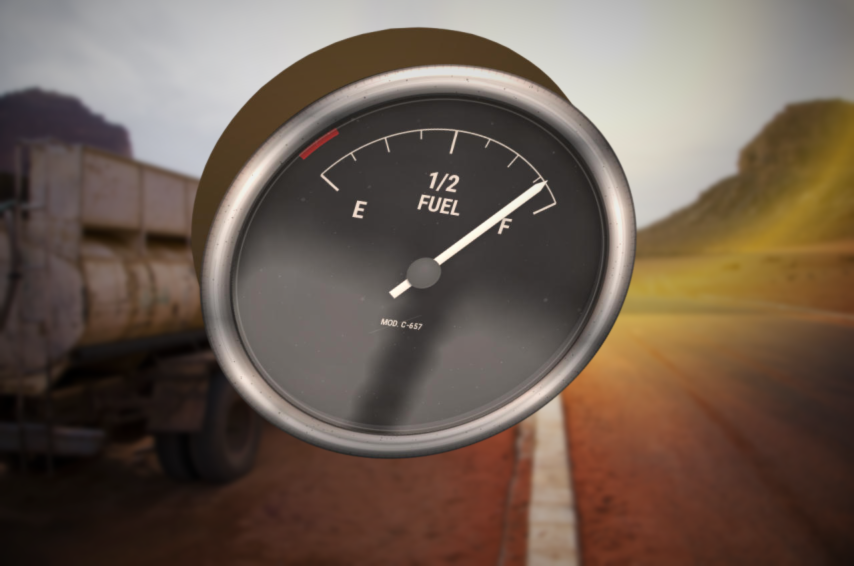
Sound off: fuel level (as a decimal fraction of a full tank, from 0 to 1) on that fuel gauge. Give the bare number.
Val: 0.875
